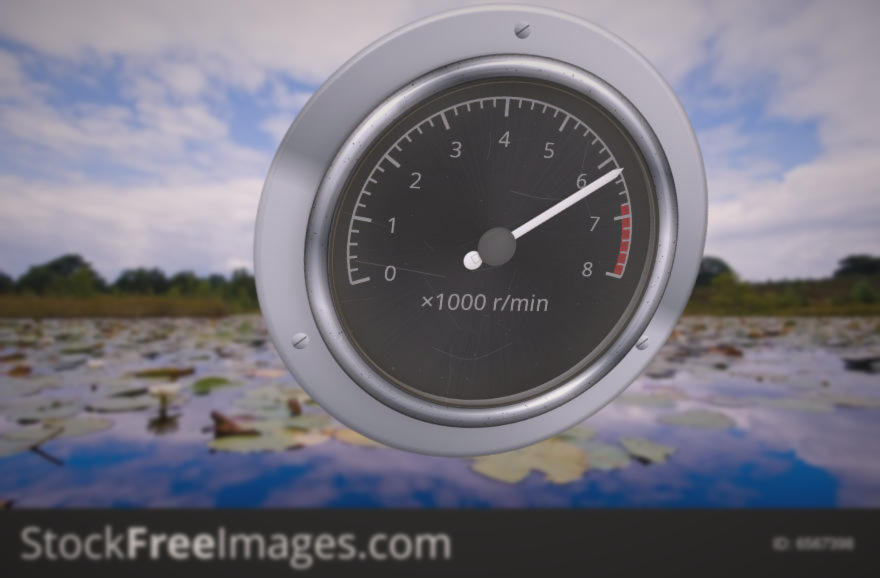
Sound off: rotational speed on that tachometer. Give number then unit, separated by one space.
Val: 6200 rpm
